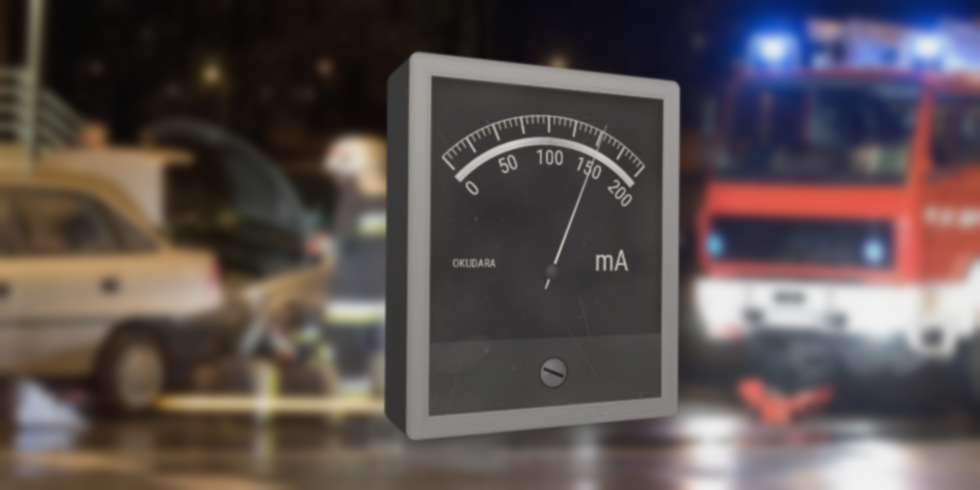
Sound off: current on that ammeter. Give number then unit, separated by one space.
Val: 150 mA
